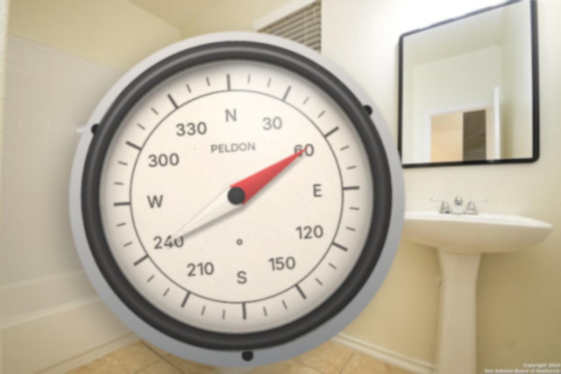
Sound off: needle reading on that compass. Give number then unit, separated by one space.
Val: 60 °
